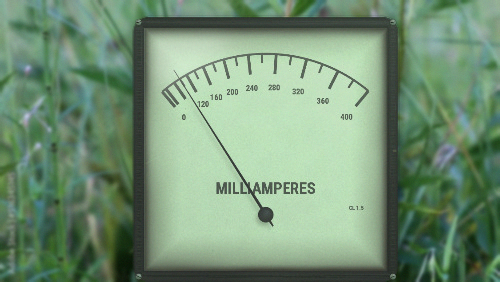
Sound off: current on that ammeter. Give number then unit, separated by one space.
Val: 100 mA
